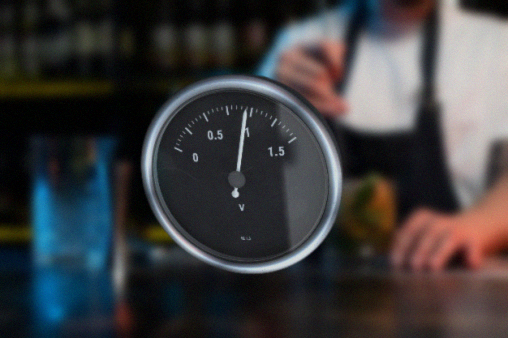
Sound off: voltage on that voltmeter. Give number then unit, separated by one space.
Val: 0.95 V
